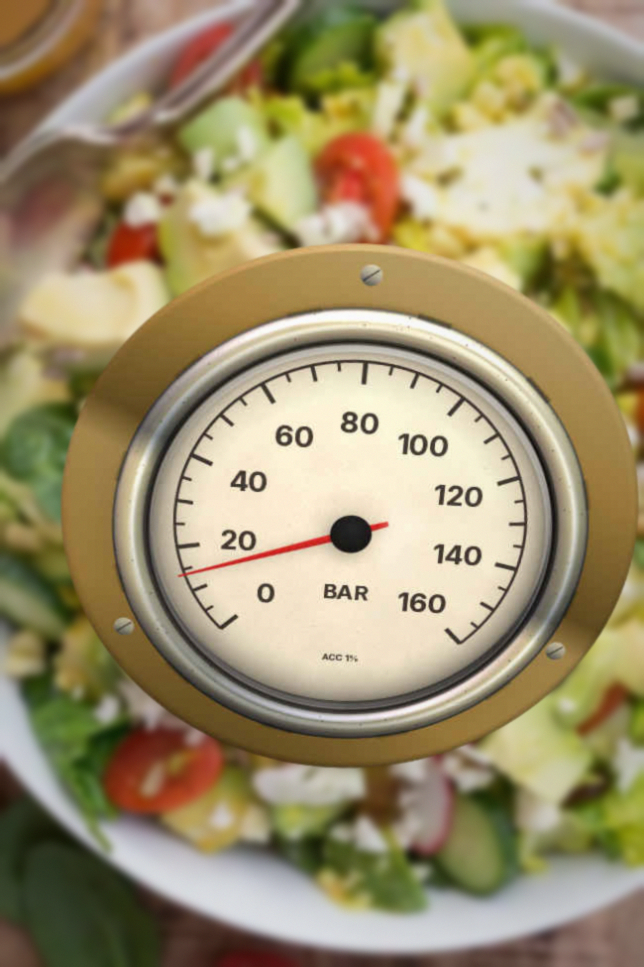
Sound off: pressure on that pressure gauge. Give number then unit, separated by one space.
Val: 15 bar
